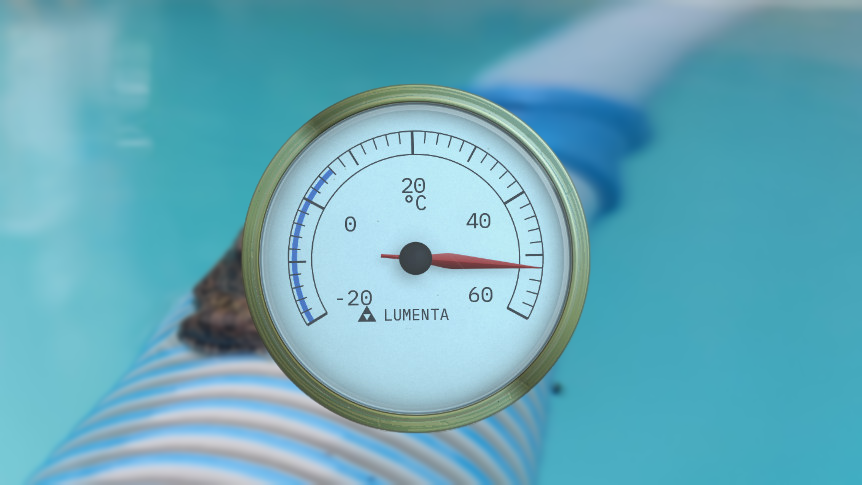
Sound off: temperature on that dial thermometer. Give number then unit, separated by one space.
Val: 52 °C
